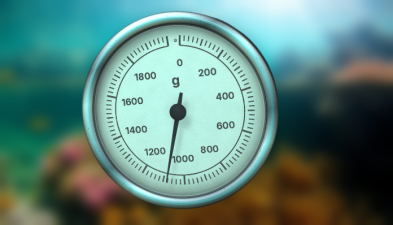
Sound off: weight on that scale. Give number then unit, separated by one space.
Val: 1080 g
